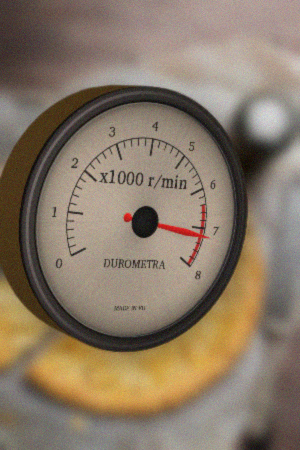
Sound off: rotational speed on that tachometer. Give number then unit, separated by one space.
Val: 7200 rpm
